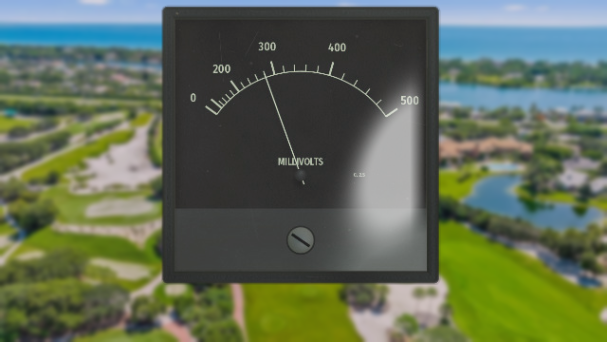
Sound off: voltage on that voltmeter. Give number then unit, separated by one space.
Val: 280 mV
